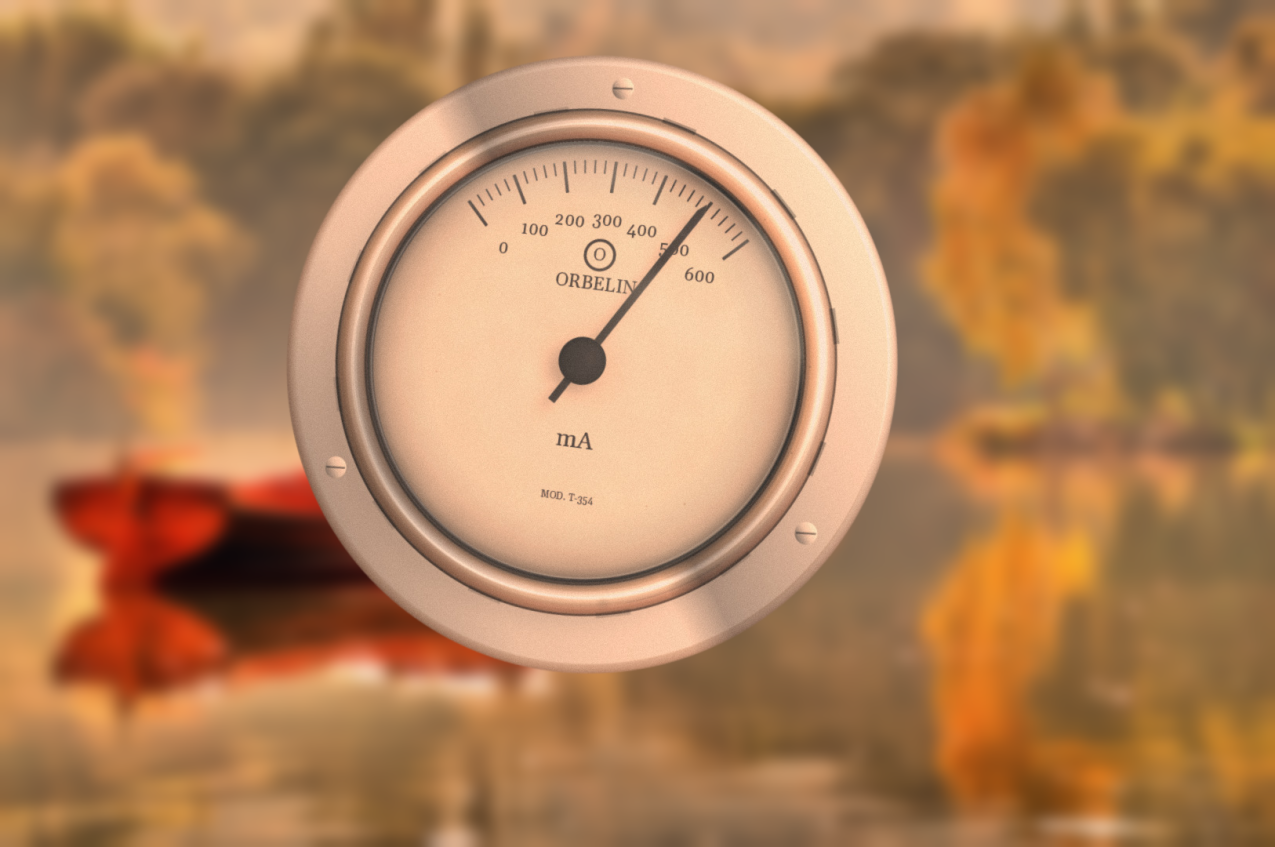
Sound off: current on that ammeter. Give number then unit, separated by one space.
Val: 500 mA
